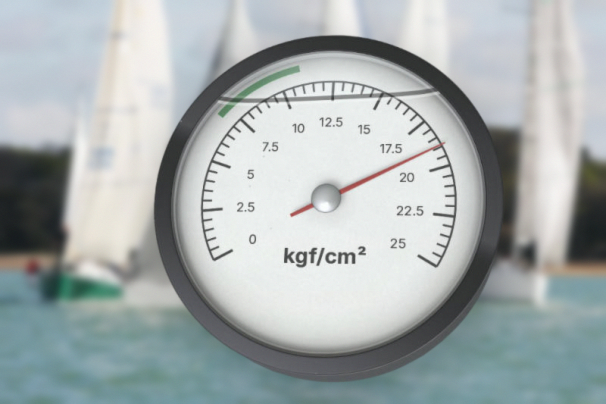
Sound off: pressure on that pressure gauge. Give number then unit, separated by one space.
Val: 19 kg/cm²
